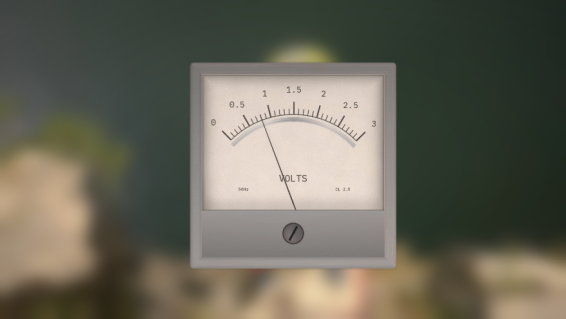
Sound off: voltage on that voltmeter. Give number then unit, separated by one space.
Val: 0.8 V
